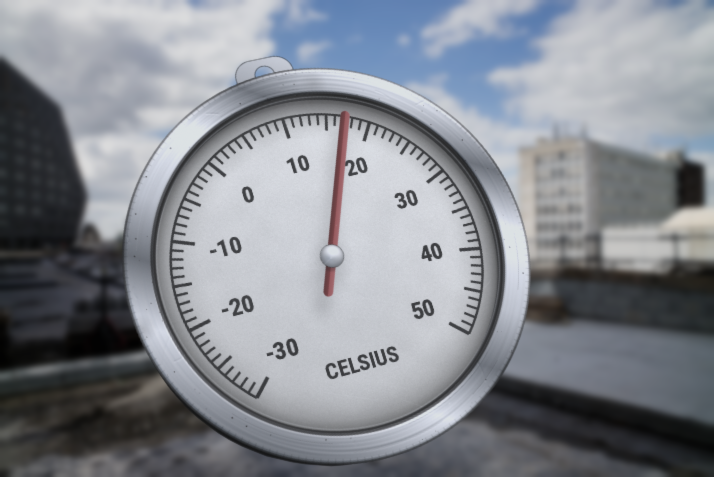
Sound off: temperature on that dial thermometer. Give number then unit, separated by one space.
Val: 17 °C
